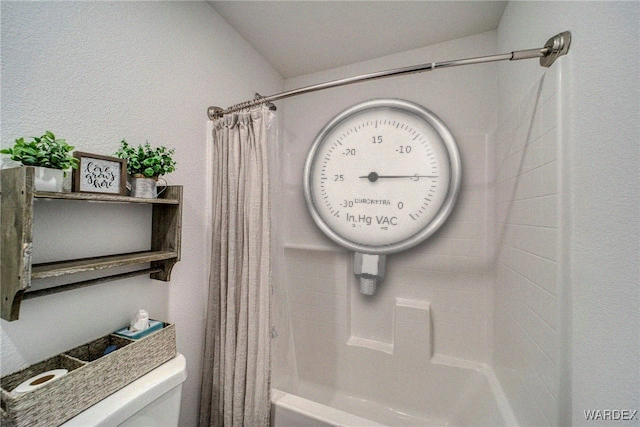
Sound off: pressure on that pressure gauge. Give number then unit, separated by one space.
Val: -5 inHg
